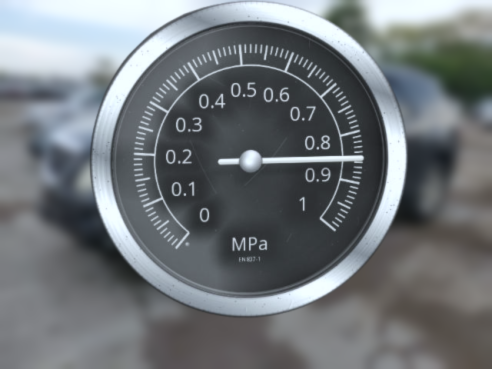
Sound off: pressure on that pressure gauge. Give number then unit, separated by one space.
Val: 0.85 MPa
